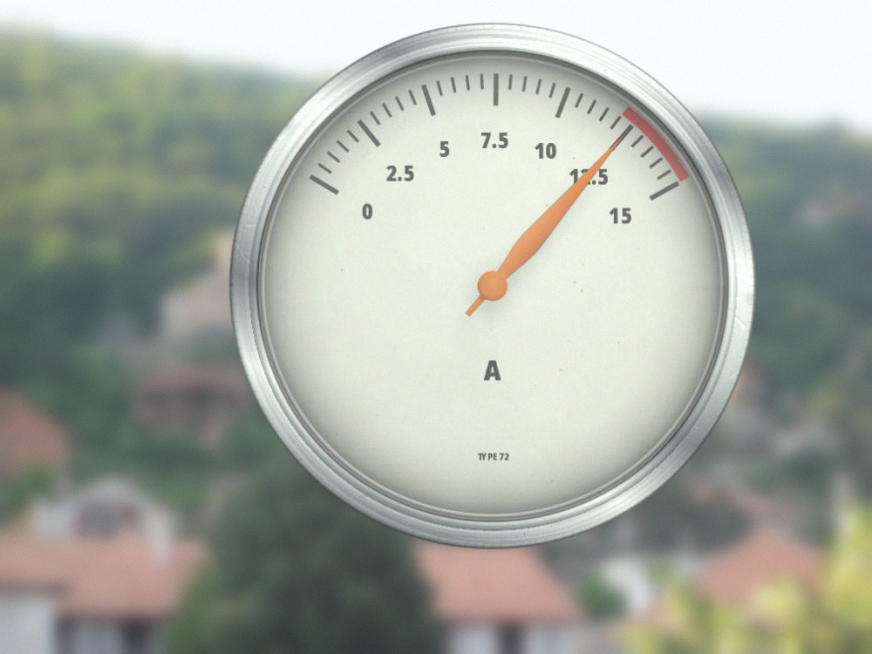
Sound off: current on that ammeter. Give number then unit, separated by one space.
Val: 12.5 A
